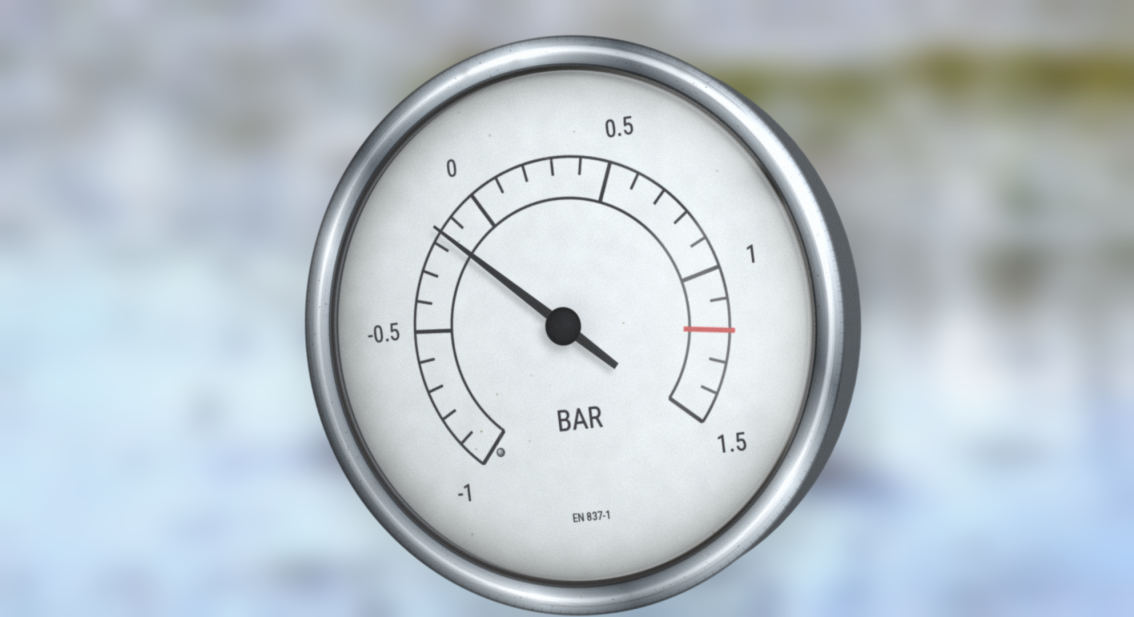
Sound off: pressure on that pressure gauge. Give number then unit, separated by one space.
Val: -0.15 bar
